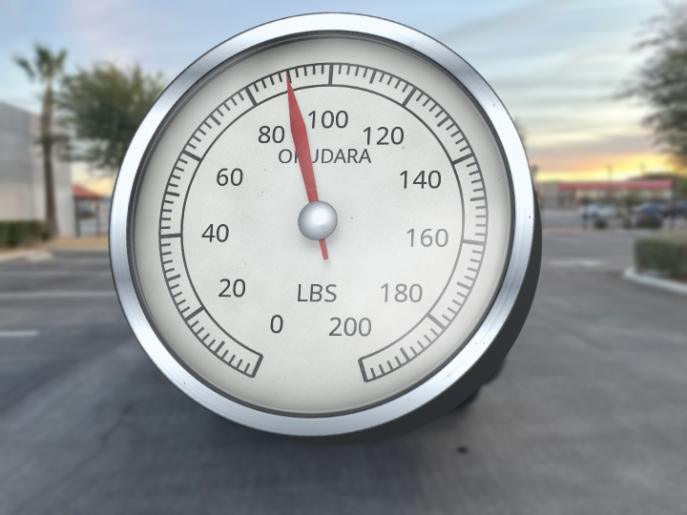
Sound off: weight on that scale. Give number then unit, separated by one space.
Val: 90 lb
